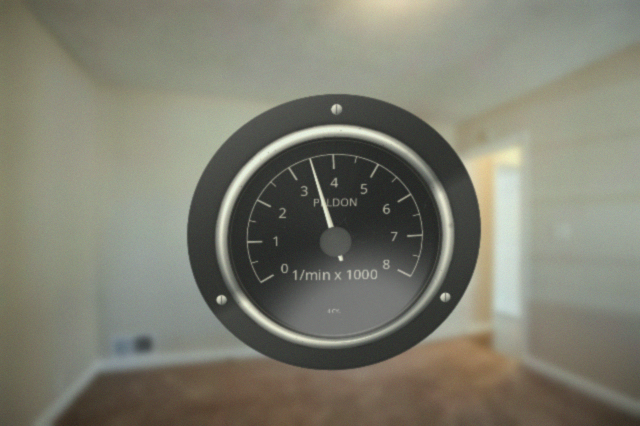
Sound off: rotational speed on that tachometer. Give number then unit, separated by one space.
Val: 3500 rpm
